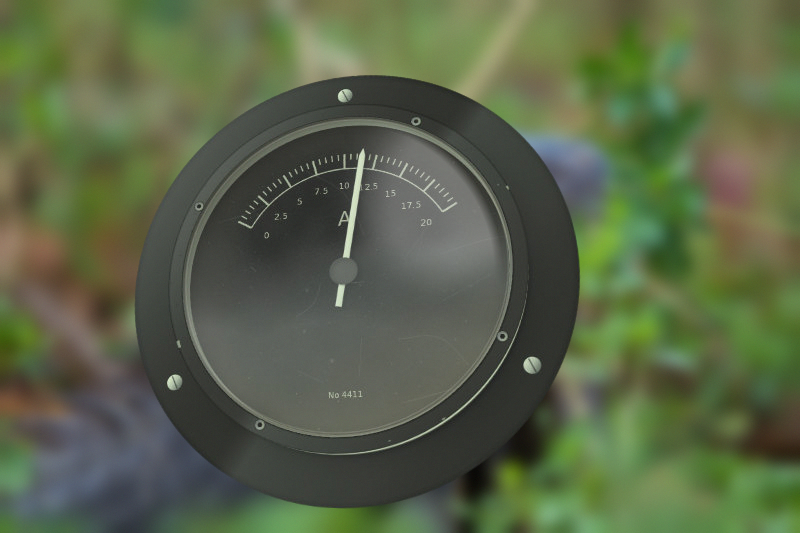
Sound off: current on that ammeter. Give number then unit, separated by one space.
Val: 11.5 A
